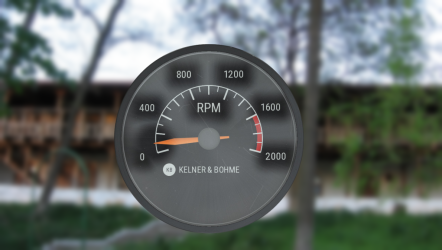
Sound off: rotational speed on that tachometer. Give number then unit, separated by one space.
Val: 100 rpm
